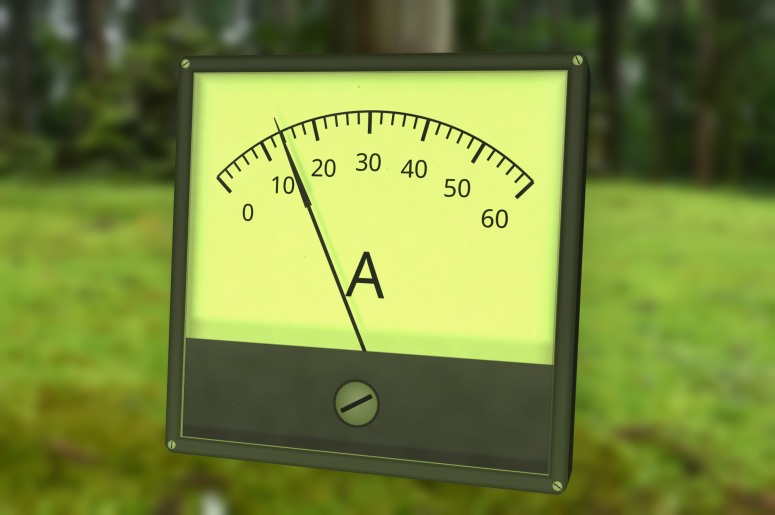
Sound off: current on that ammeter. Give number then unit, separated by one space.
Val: 14 A
